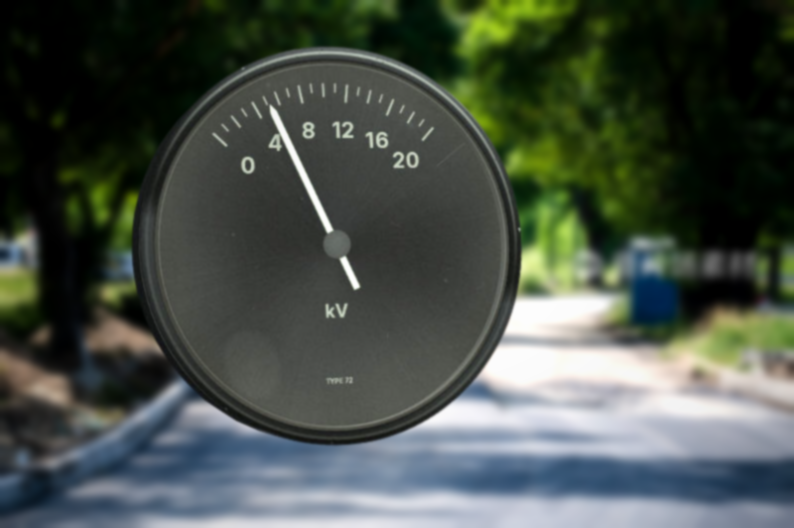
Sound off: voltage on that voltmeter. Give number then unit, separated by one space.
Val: 5 kV
